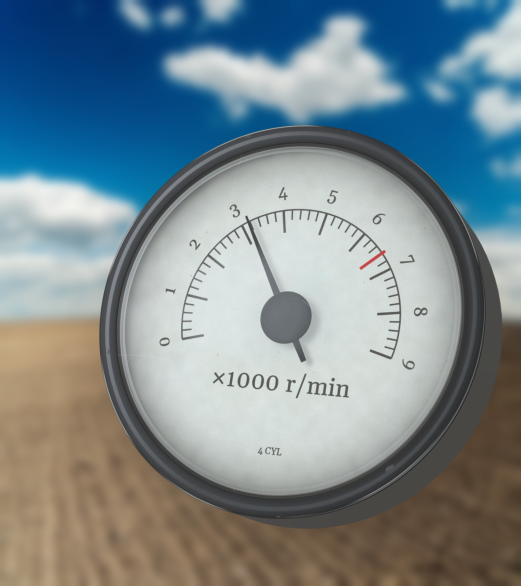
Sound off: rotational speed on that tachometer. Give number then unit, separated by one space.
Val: 3200 rpm
